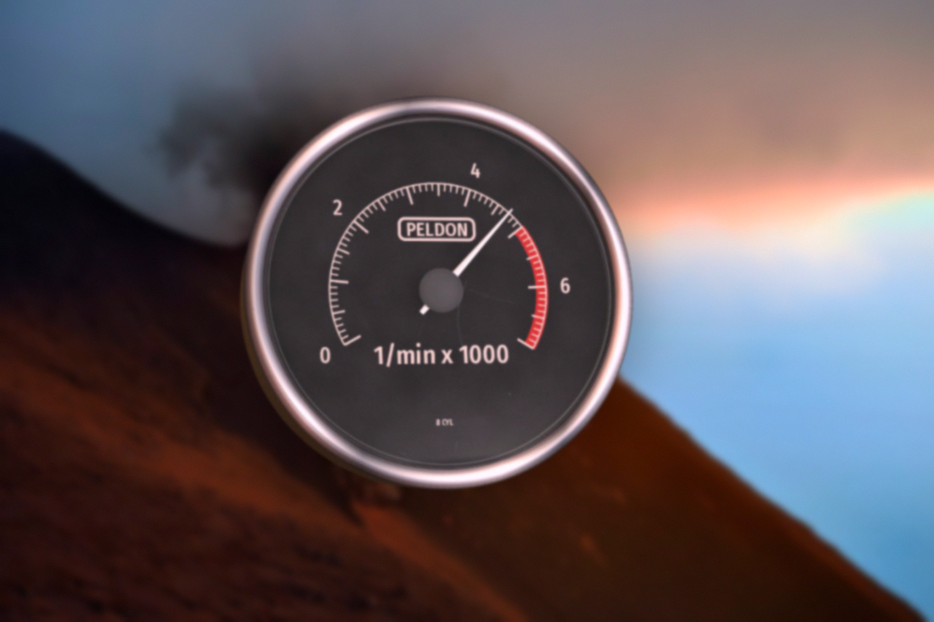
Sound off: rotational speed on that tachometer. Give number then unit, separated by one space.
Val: 4700 rpm
